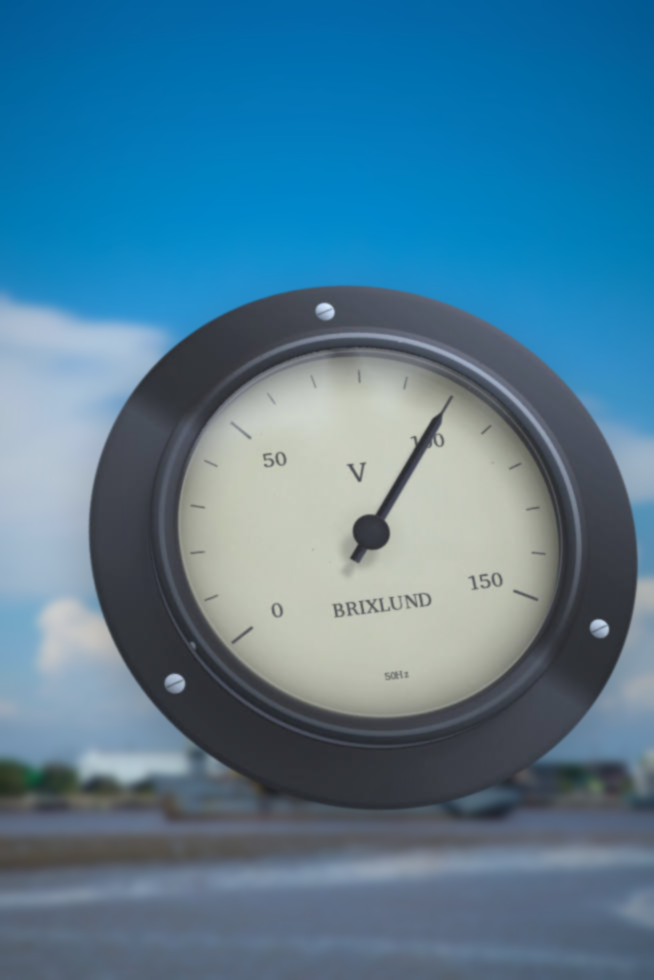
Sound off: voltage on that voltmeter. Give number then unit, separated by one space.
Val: 100 V
